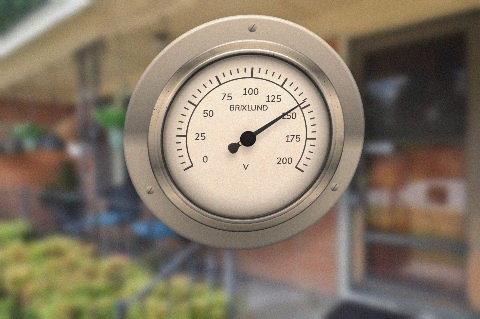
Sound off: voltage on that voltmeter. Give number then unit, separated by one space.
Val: 145 V
